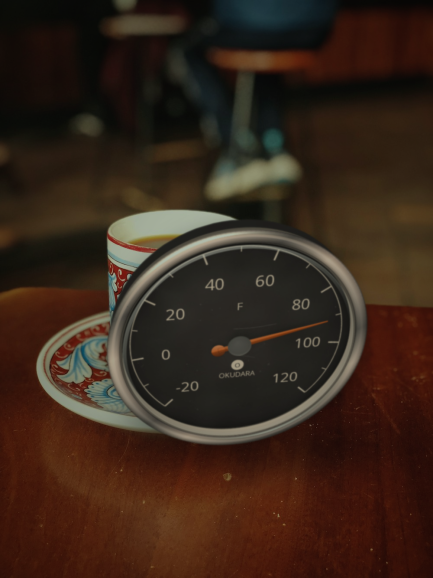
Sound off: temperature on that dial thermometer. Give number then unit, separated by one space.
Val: 90 °F
